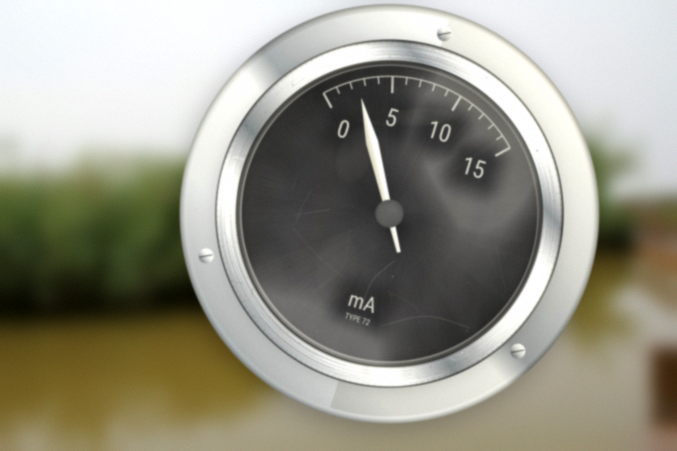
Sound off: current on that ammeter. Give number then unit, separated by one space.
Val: 2.5 mA
